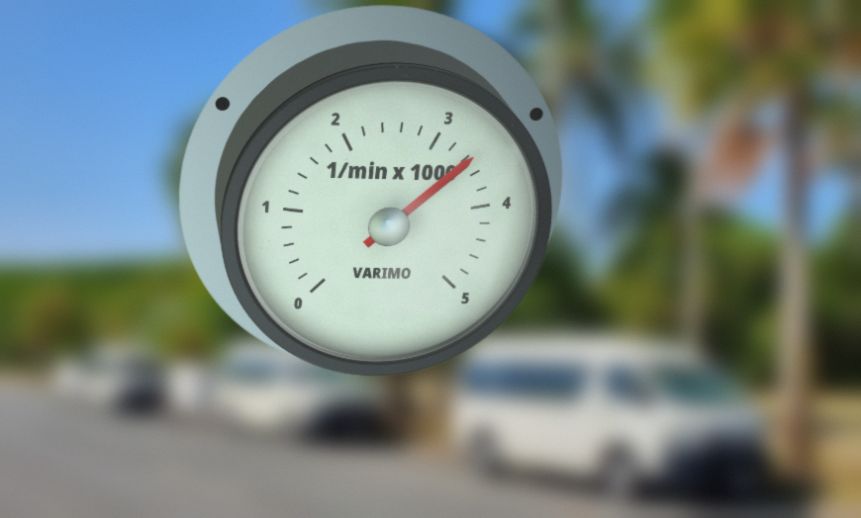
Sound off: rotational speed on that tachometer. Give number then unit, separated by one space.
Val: 3400 rpm
